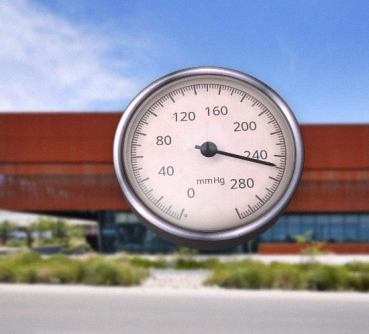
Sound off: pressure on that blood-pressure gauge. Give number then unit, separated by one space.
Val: 250 mmHg
